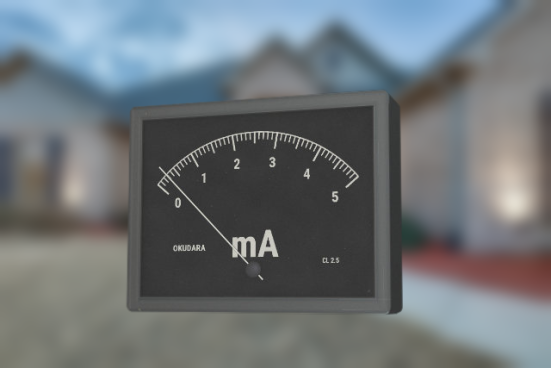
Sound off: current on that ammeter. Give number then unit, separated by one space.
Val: 0.3 mA
